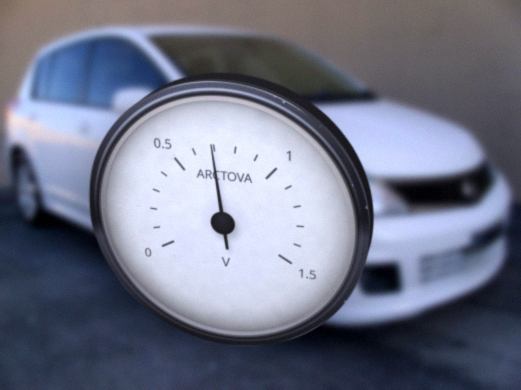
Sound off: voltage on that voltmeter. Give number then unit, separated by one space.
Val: 0.7 V
